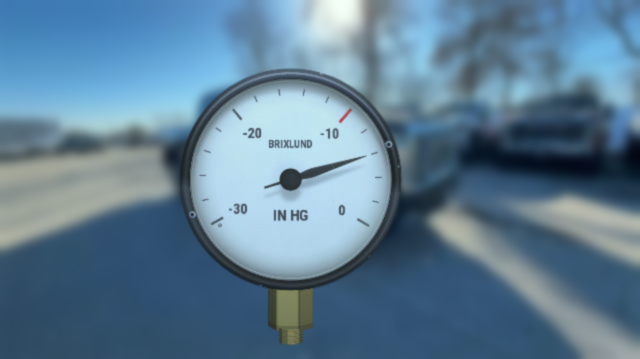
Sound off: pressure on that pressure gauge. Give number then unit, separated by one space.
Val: -6 inHg
